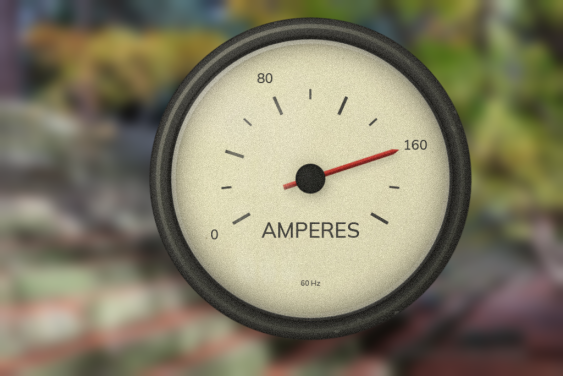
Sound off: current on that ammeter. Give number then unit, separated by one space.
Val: 160 A
